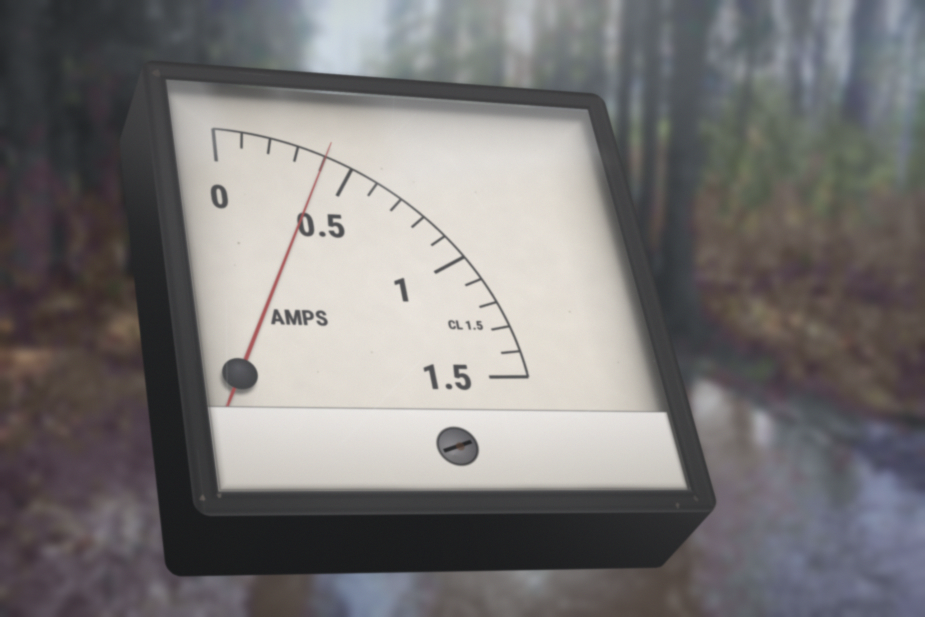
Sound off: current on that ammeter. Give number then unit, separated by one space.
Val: 0.4 A
